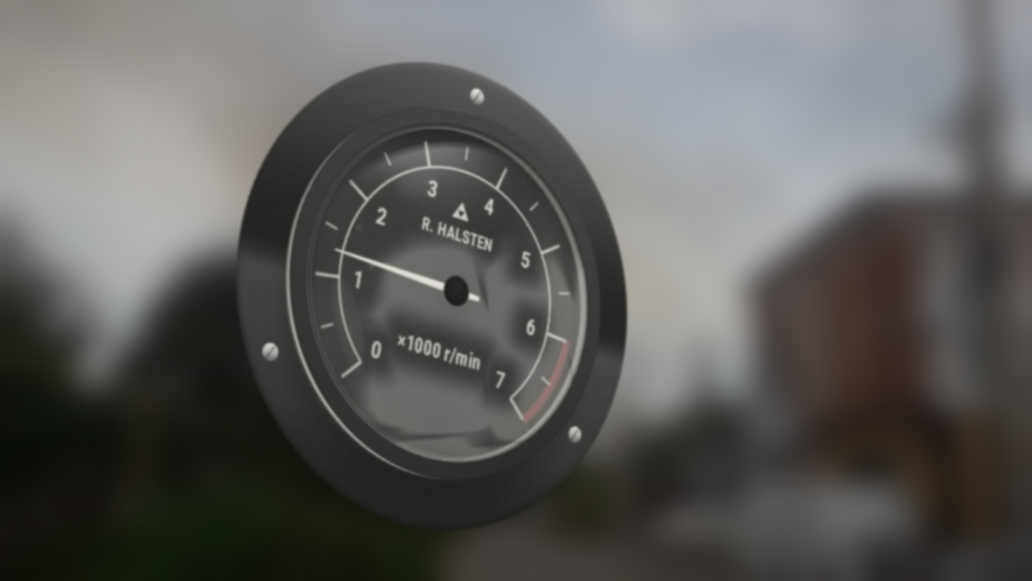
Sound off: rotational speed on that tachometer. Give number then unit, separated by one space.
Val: 1250 rpm
